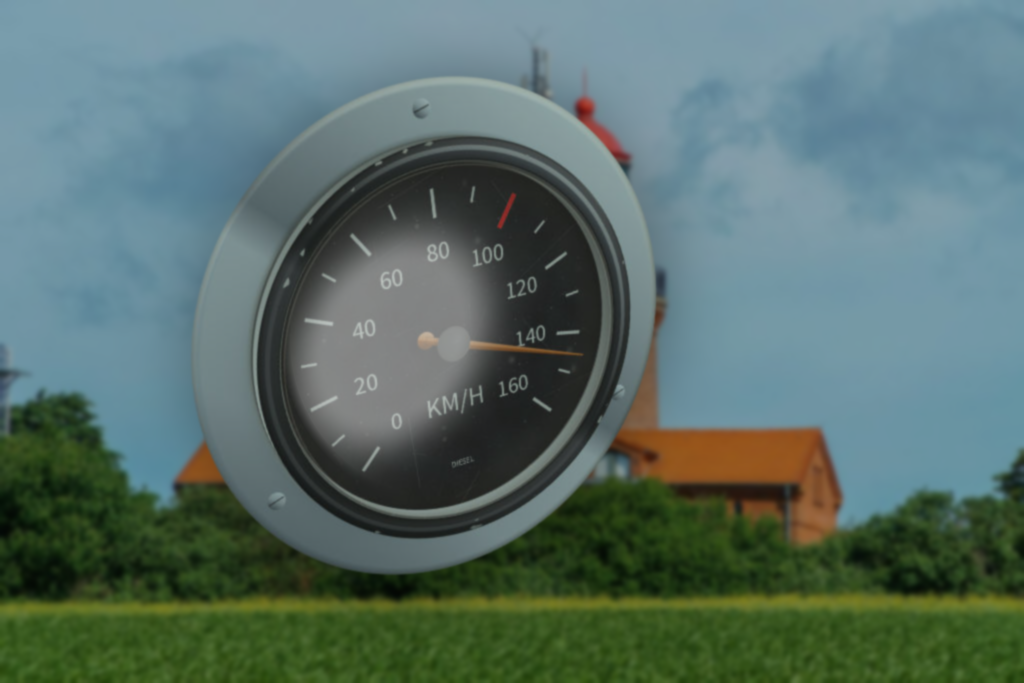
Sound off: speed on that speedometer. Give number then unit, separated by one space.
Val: 145 km/h
